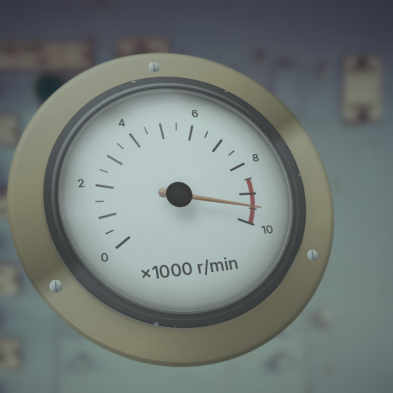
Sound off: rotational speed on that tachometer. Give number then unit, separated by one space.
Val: 9500 rpm
